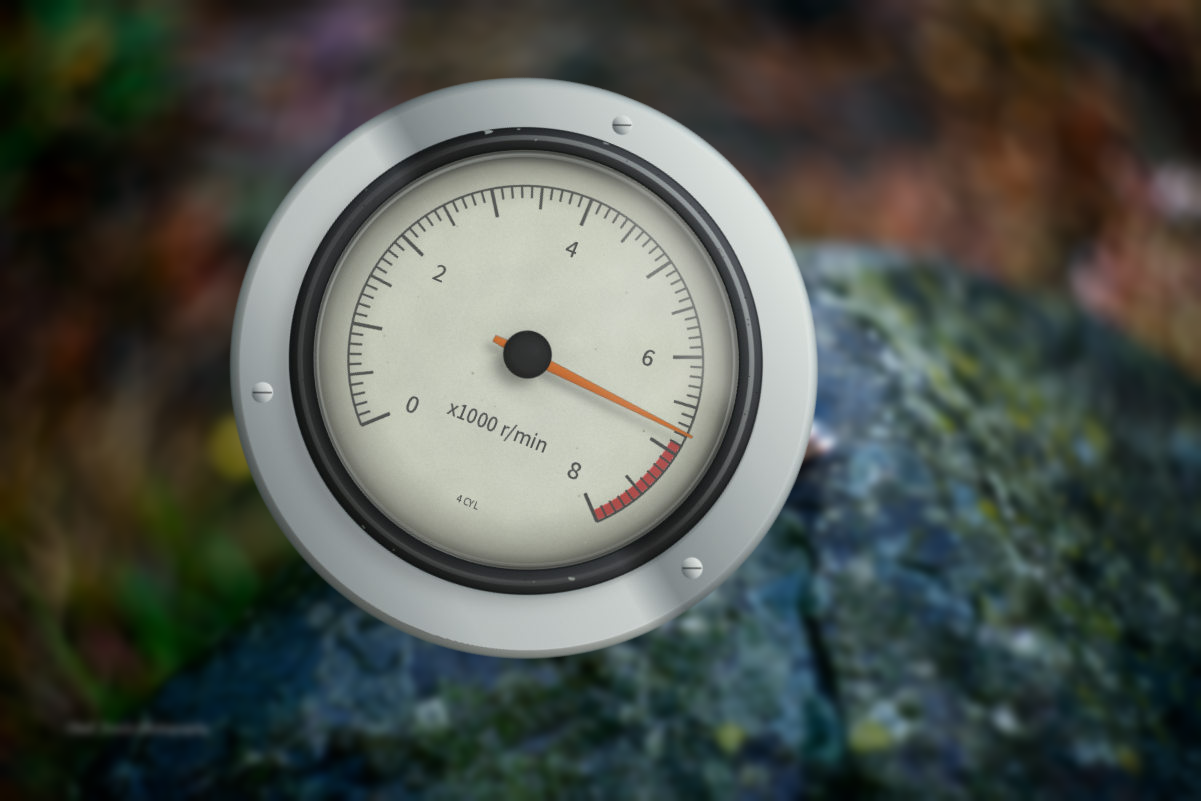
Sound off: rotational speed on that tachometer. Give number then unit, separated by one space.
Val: 6800 rpm
